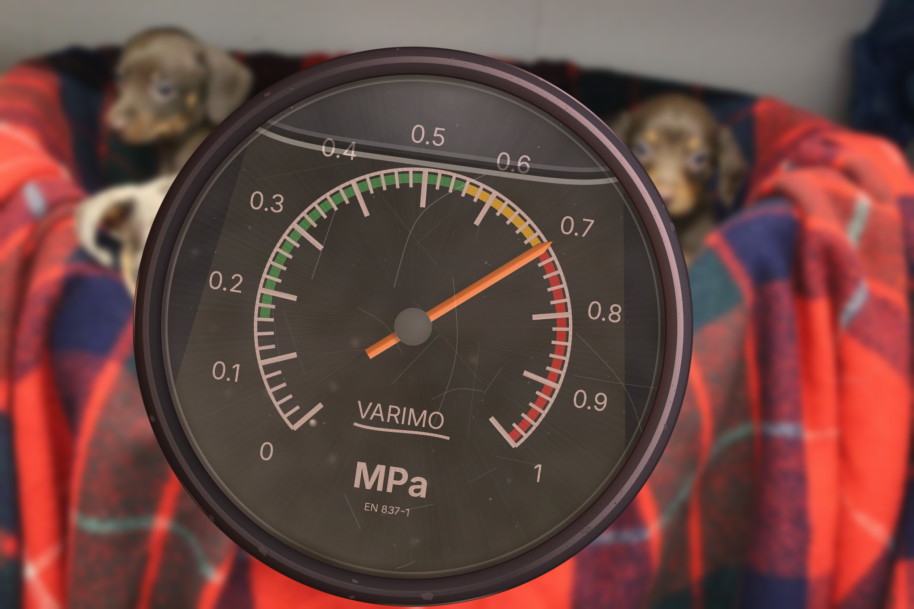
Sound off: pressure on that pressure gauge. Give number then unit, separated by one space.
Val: 0.7 MPa
